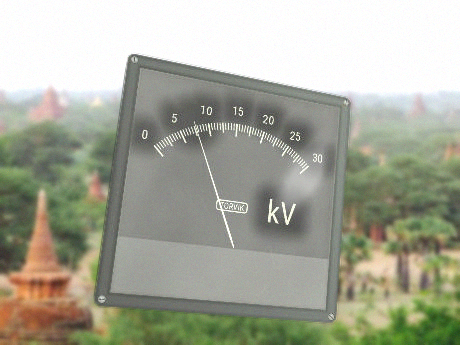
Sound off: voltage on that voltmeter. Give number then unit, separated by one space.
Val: 7.5 kV
